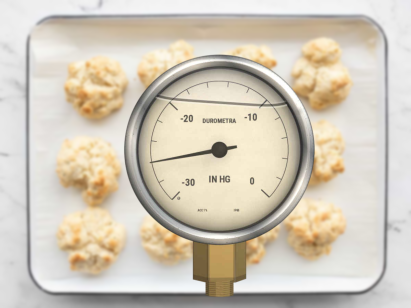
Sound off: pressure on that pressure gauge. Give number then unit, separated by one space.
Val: -26 inHg
